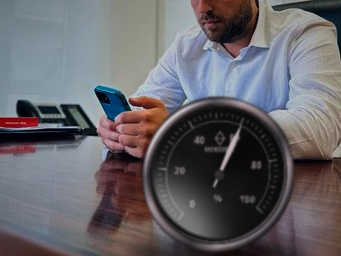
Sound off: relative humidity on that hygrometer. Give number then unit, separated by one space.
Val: 60 %
